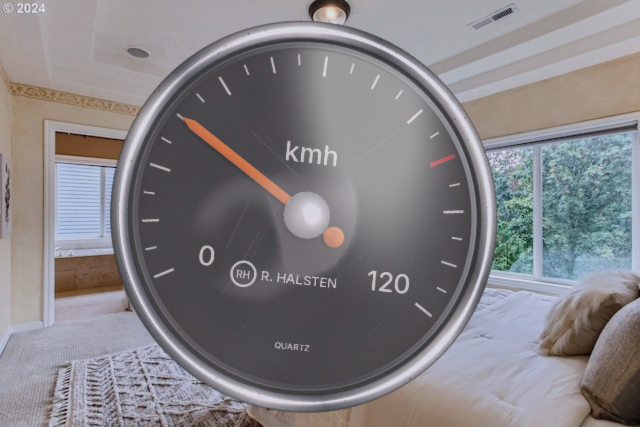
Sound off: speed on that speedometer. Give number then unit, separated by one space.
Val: 30 km/h
